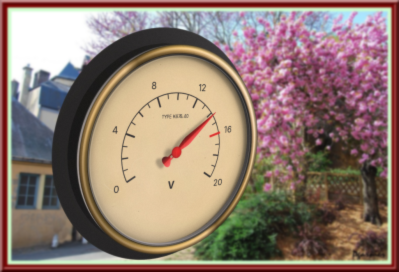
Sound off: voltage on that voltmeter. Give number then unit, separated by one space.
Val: 14 V
